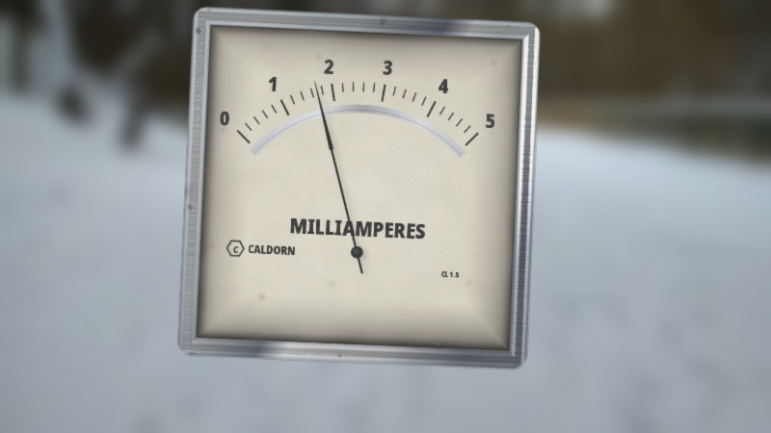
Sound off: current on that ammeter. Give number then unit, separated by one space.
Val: 1.7 mA
